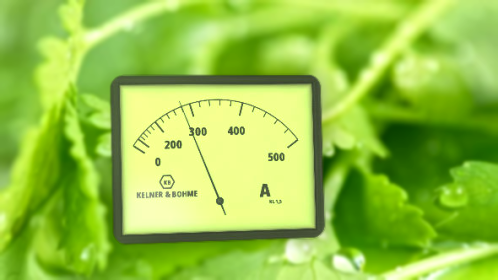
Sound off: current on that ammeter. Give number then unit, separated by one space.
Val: 280 A
